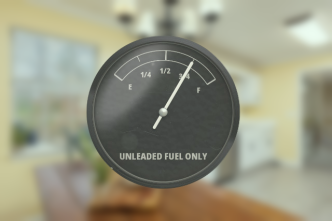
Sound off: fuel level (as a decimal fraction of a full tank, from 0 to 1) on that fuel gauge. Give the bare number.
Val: 0.75
